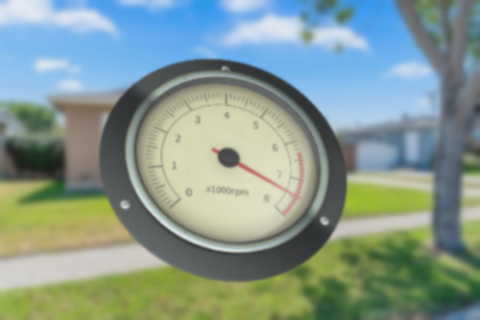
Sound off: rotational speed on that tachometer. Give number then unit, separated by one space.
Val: 7500 rpm
